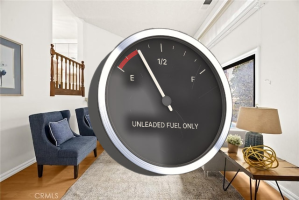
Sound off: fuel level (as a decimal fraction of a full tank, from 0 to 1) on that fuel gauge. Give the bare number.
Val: 0.25
